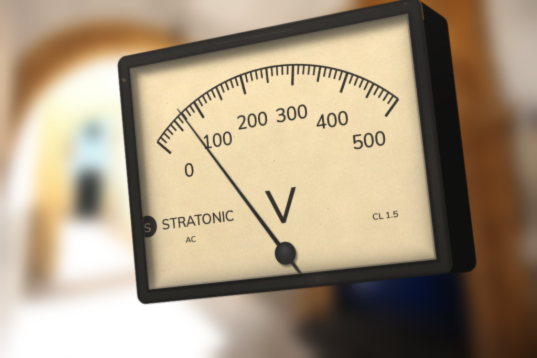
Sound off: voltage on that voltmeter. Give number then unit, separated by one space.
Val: 70 V
